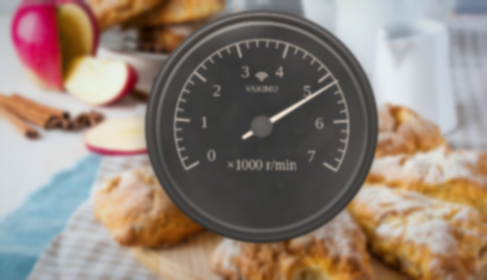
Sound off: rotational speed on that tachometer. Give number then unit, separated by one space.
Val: 5200 rpm
